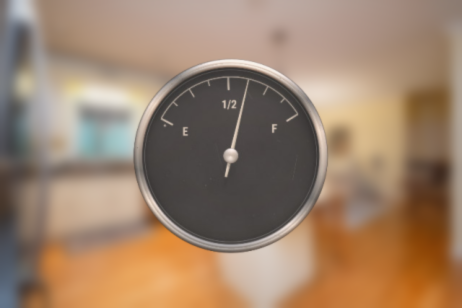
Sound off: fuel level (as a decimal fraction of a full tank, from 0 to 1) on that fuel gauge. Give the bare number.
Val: 0.625
